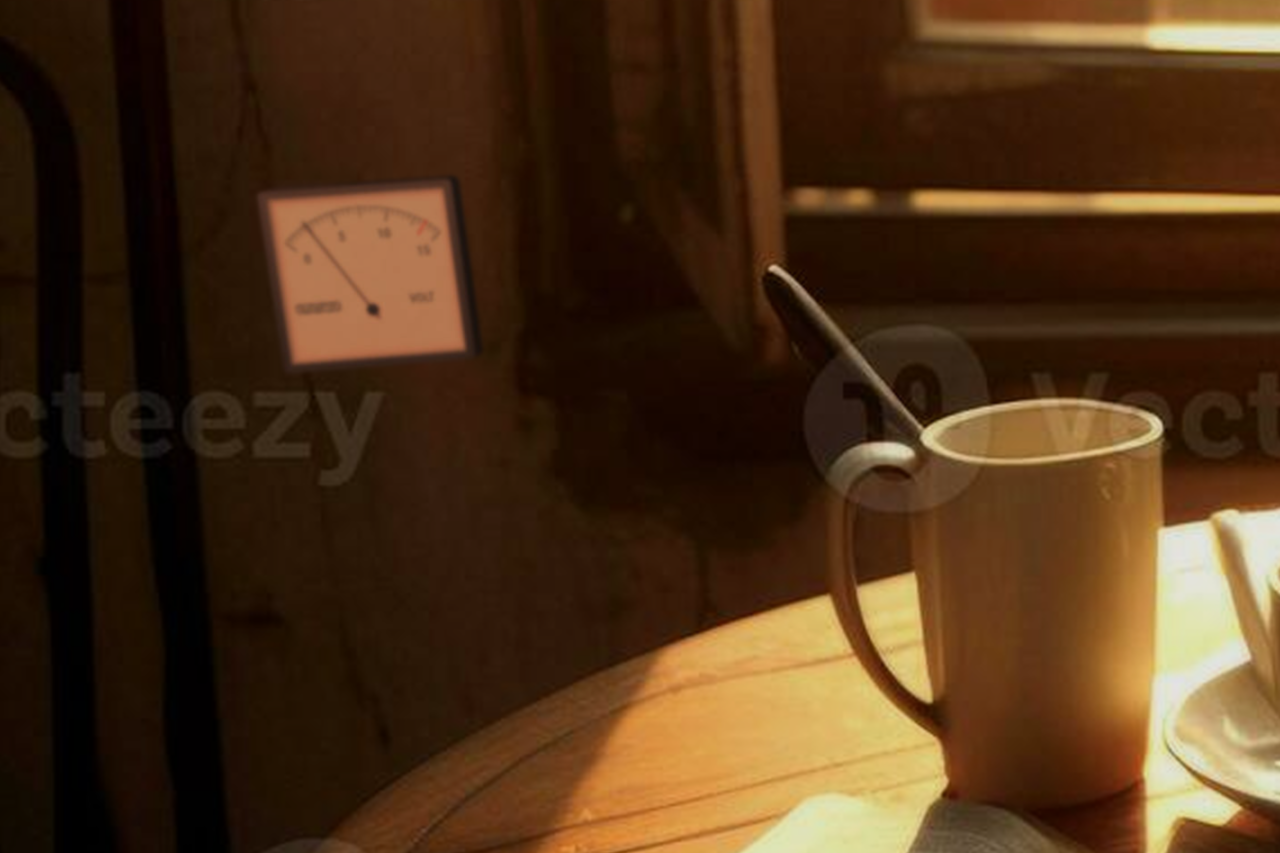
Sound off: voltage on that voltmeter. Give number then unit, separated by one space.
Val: 2.5 V
